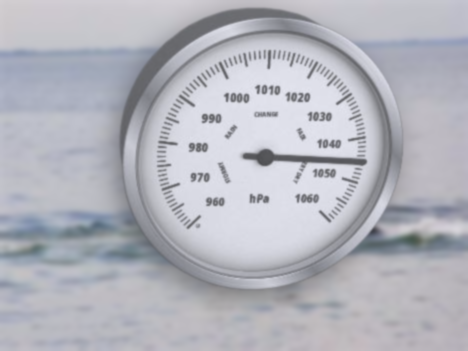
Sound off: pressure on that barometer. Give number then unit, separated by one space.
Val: 1045 hPa
